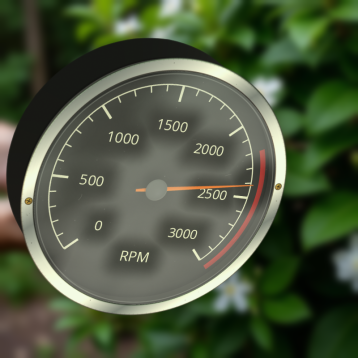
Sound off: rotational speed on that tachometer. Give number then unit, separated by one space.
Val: 2400 rpm
